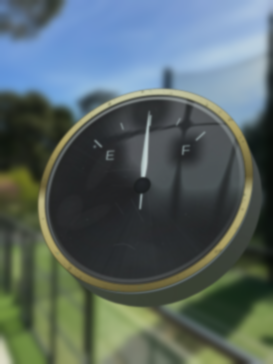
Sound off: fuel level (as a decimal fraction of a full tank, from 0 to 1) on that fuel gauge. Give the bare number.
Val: 0.5
